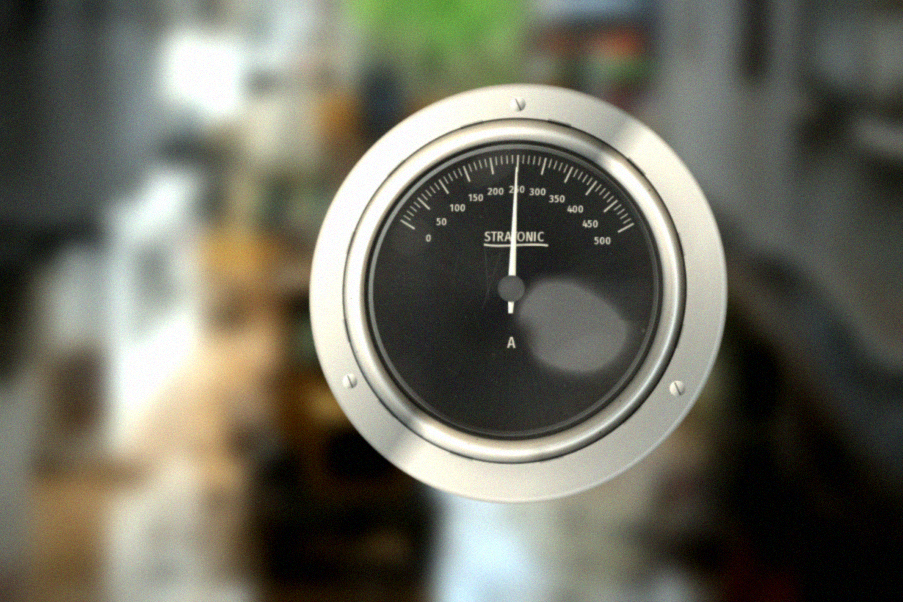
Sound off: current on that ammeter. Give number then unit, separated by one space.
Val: 250 A
